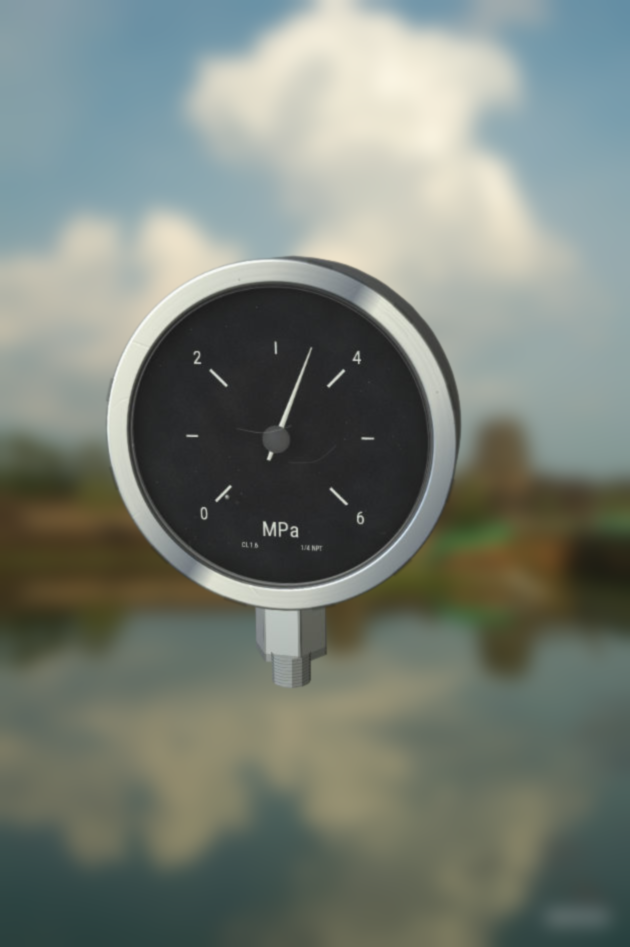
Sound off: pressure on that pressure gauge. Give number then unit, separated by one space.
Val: 3.5 MPa
